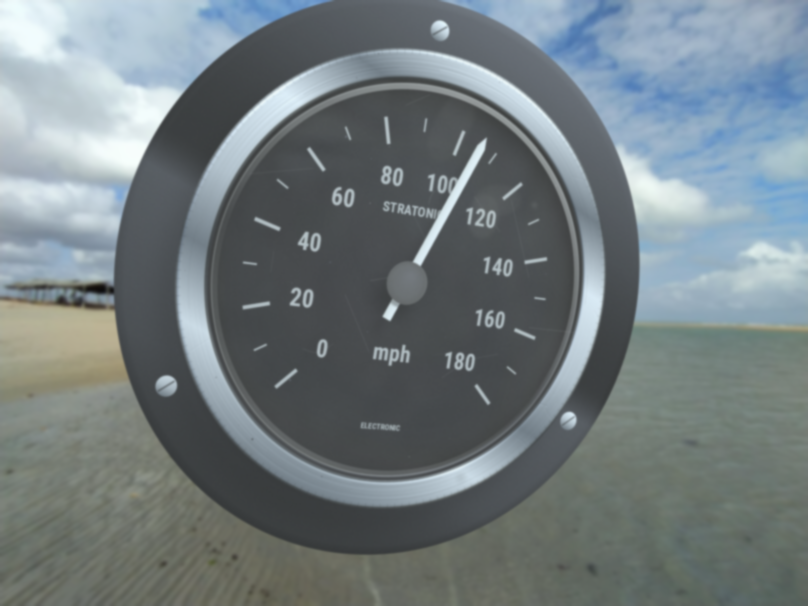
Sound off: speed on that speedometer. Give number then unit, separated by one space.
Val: 105 mph
